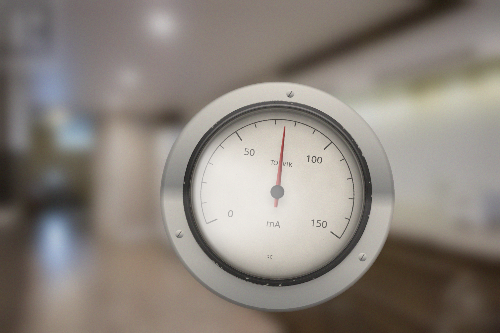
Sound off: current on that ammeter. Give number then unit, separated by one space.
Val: 75 mA
